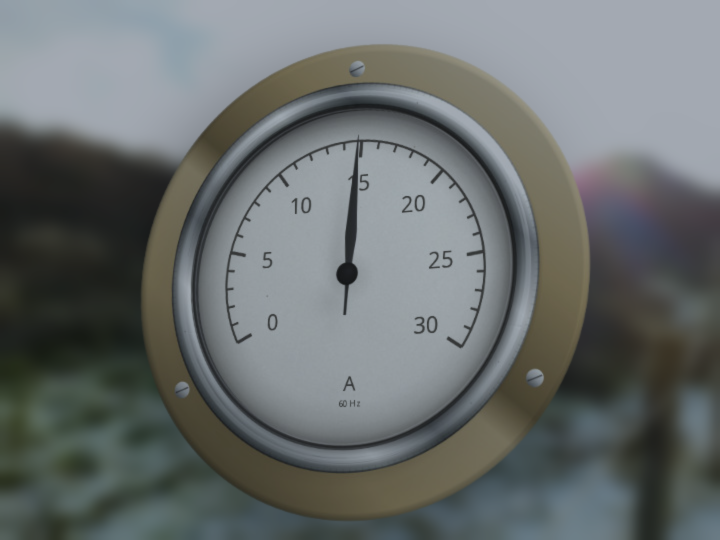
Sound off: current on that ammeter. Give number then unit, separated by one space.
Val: 15 A
